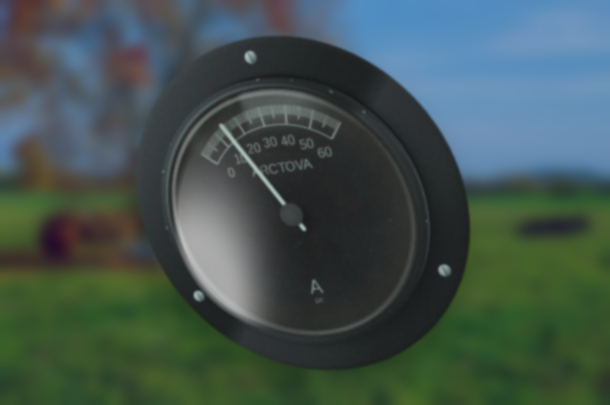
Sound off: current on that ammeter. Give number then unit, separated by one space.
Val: 15 A
